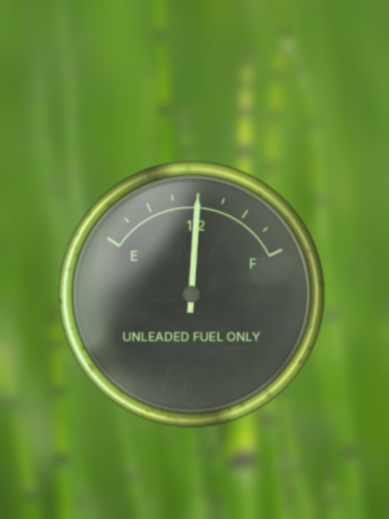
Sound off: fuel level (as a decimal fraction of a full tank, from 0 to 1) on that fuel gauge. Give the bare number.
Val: 0.5
